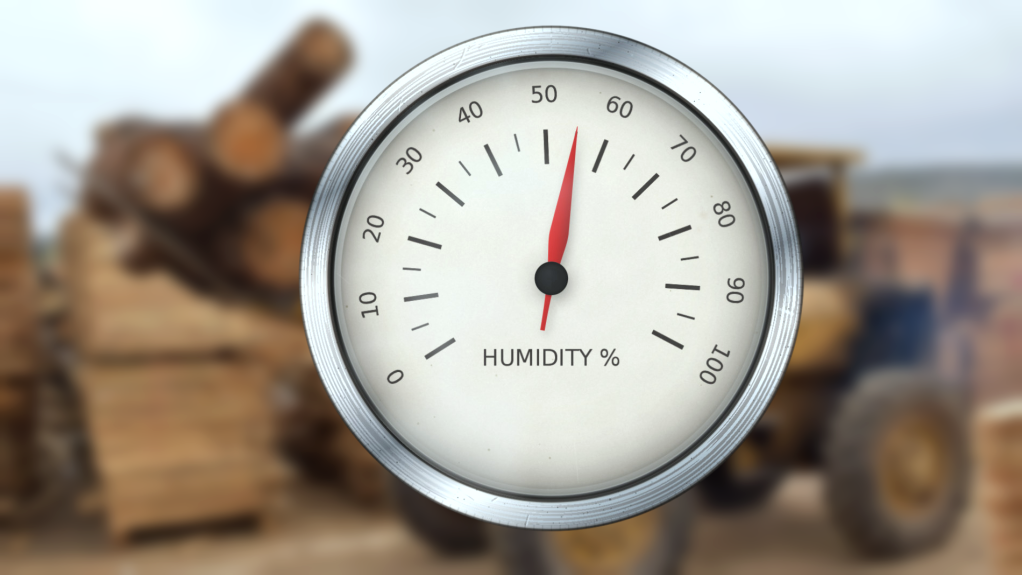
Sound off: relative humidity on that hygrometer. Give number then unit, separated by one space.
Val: 55 %
